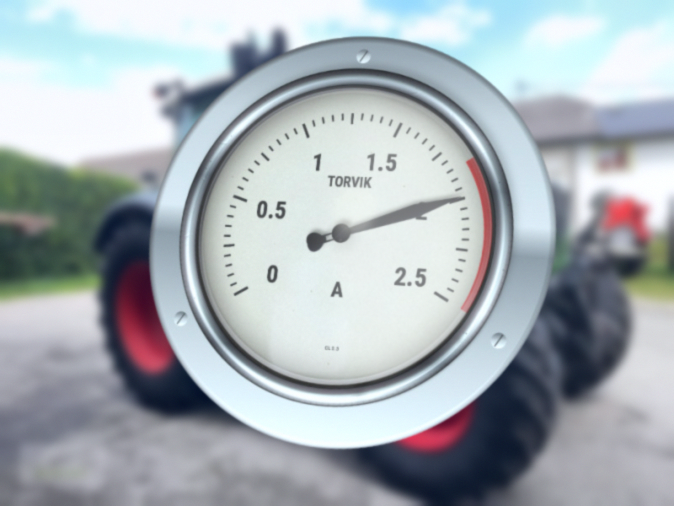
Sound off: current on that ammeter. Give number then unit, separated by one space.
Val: 2 A
